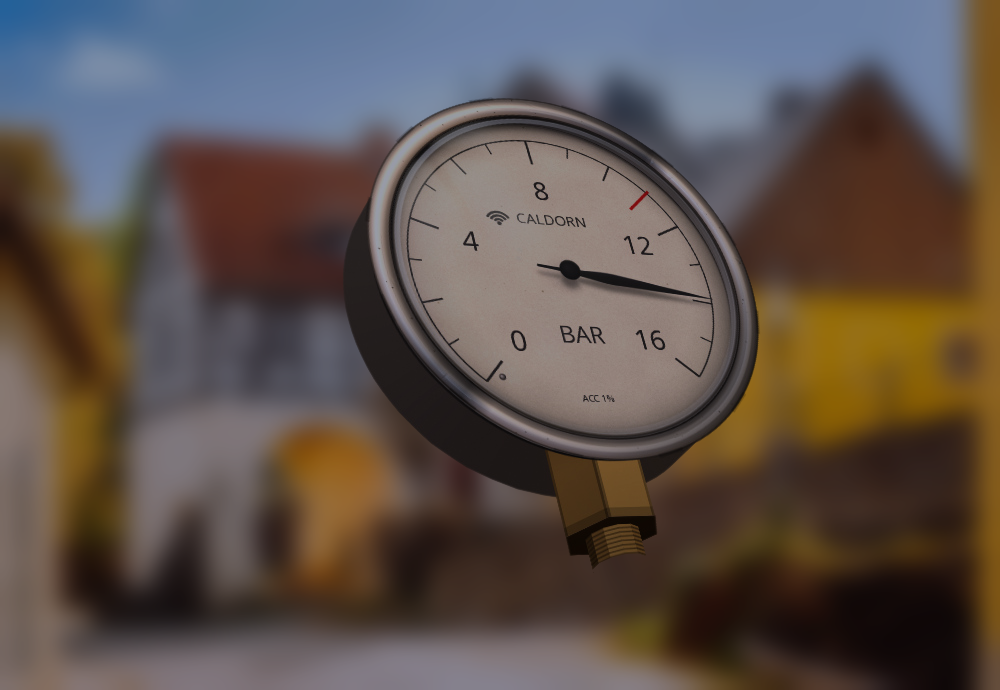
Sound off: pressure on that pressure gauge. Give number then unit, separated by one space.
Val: 14 bar
